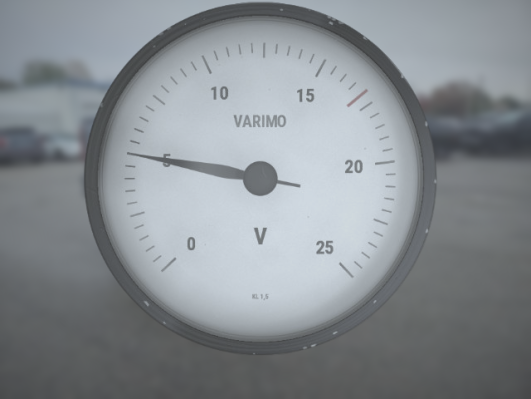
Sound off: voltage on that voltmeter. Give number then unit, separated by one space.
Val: 5 V
